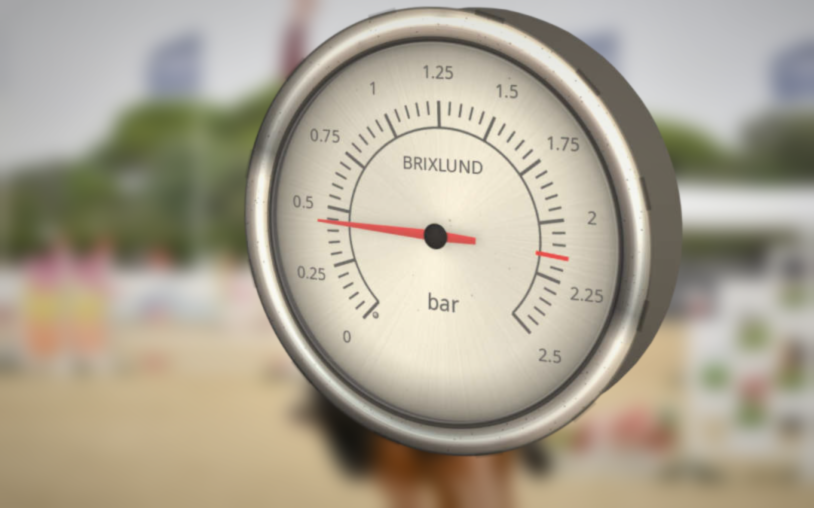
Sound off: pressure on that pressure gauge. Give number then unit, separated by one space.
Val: 0.45 bar
